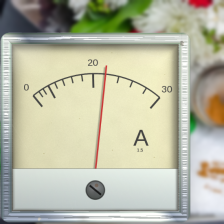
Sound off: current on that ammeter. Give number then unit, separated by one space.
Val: 22 A
